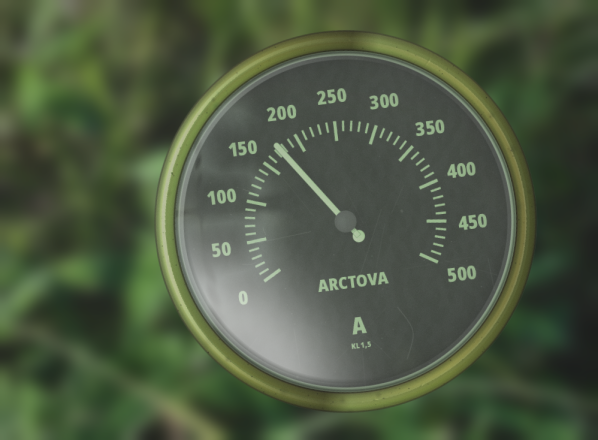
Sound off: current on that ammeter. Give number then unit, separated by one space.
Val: 175 A
